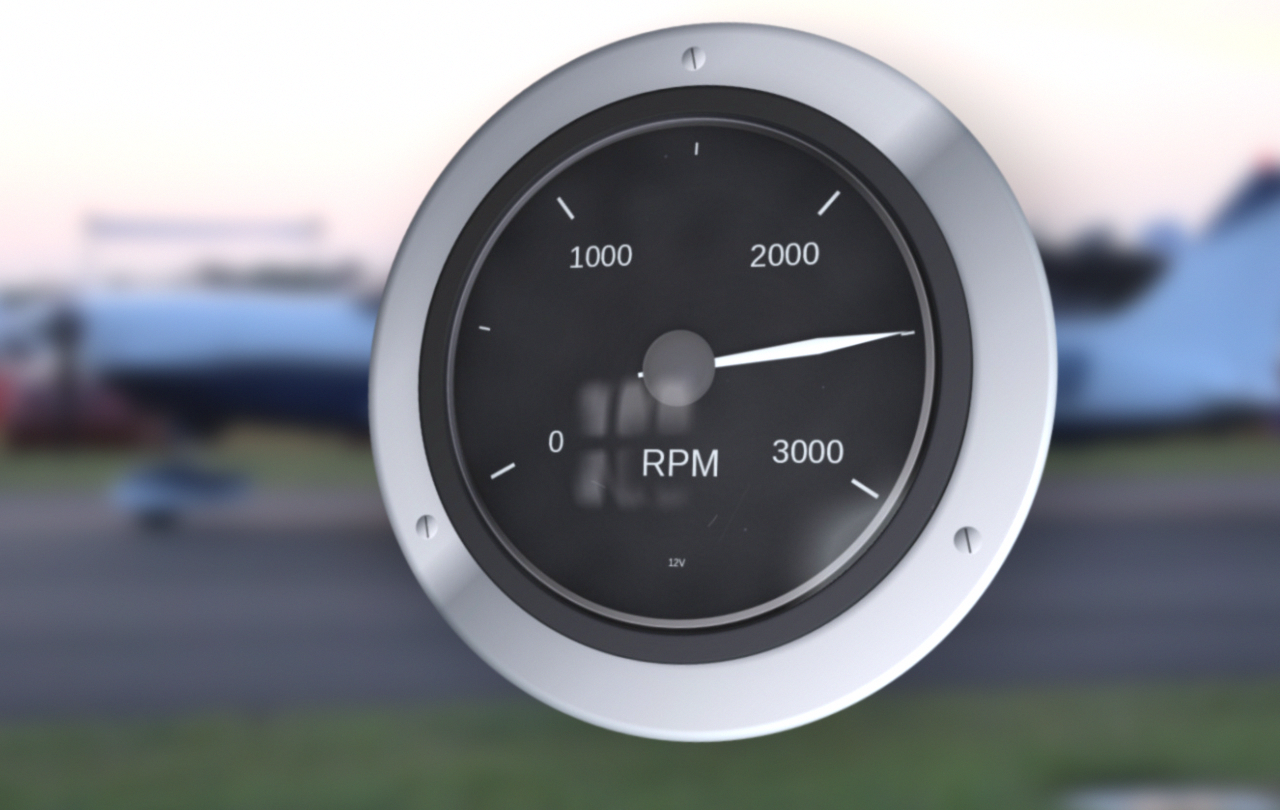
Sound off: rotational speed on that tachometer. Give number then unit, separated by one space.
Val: 2500 rpm
